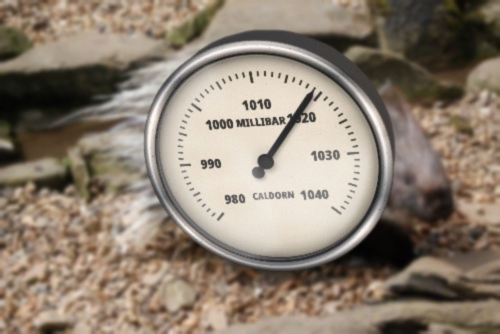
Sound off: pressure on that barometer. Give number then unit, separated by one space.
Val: 1019 mbar
